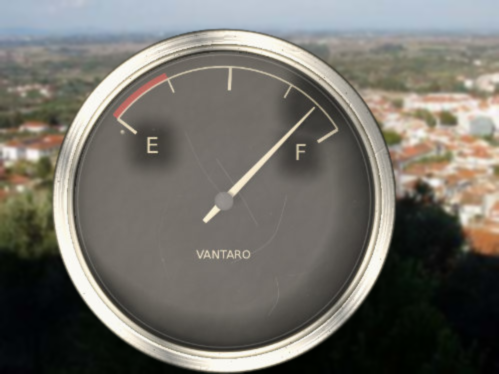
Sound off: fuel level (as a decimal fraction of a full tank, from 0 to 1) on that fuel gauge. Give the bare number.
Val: 0.875
